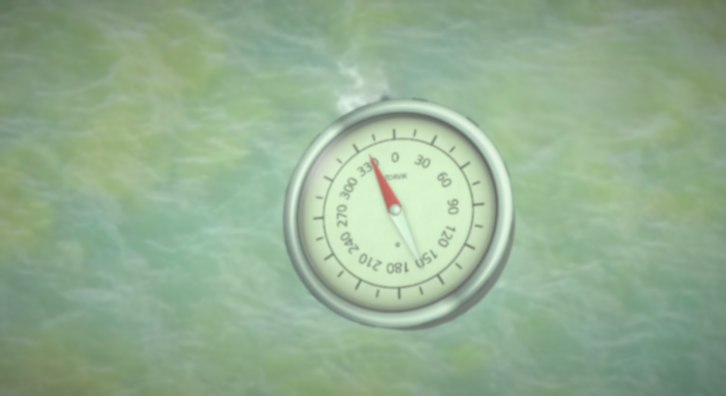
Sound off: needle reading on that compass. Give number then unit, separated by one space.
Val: 337.5 °
